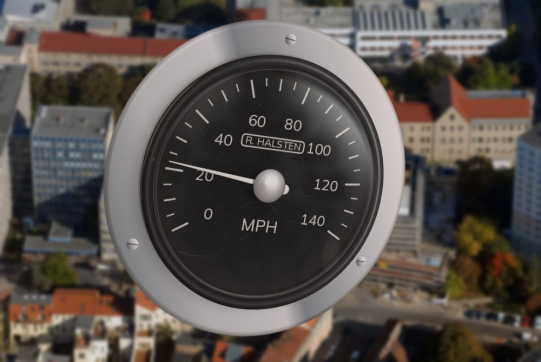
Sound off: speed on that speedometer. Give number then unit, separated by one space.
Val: 22.5 mph
